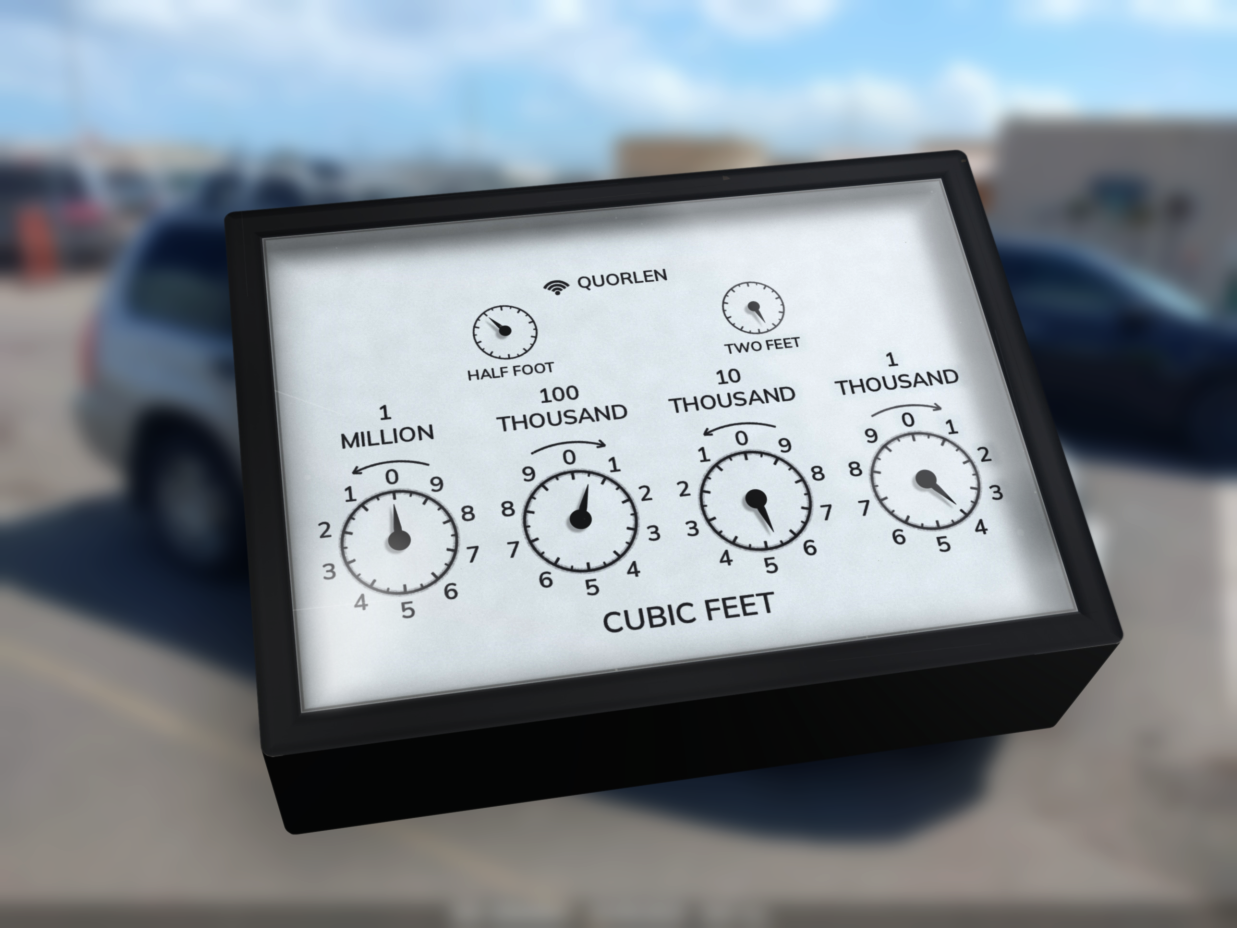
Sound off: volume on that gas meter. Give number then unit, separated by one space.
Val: 5400 ft³
